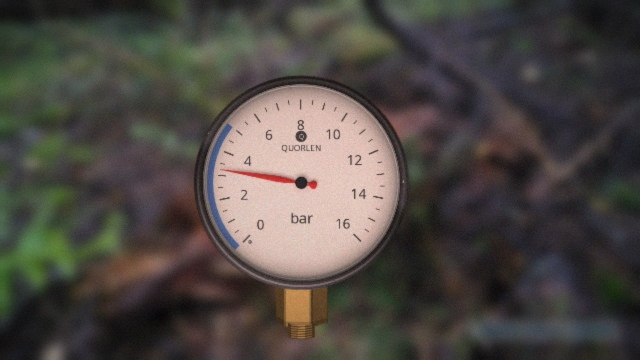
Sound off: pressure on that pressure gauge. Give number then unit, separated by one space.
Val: 3.25 bar
